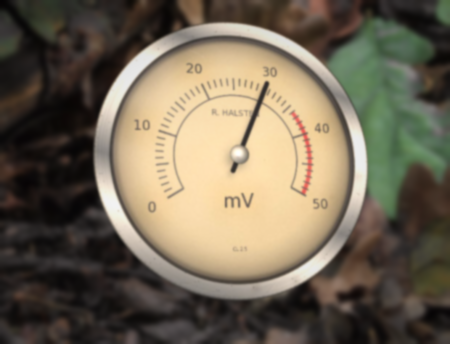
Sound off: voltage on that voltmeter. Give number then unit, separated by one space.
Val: 30 mV
